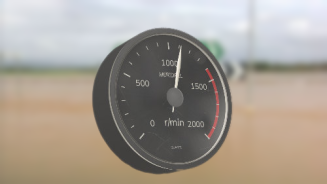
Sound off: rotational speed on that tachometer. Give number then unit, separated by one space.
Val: 1100 rpm
